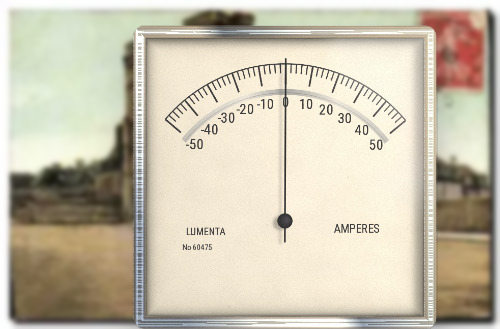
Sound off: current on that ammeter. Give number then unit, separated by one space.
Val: 0 A
